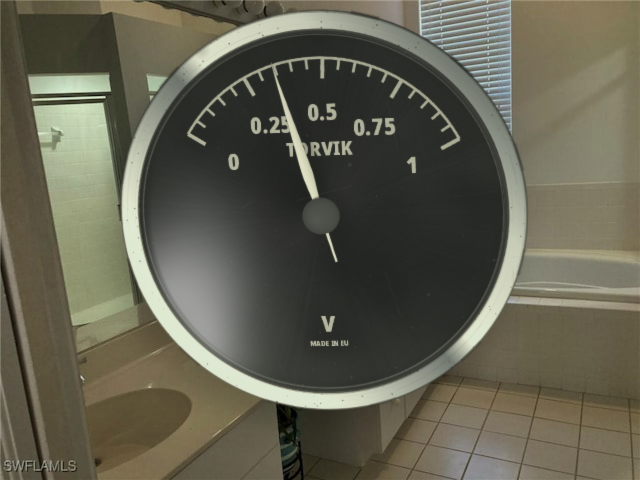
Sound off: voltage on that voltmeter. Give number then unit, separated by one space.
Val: 0.35 V
